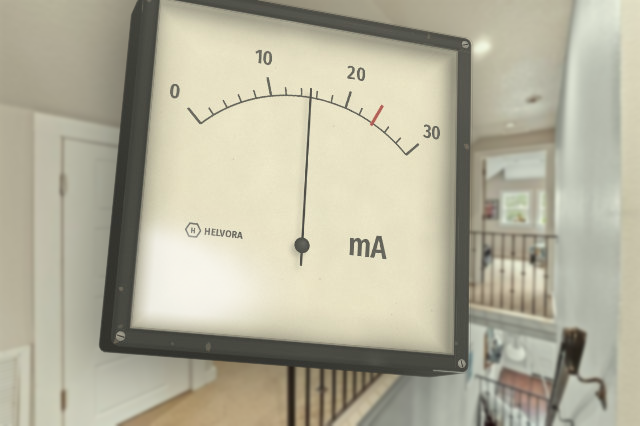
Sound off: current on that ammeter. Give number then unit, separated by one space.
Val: 15 mA
